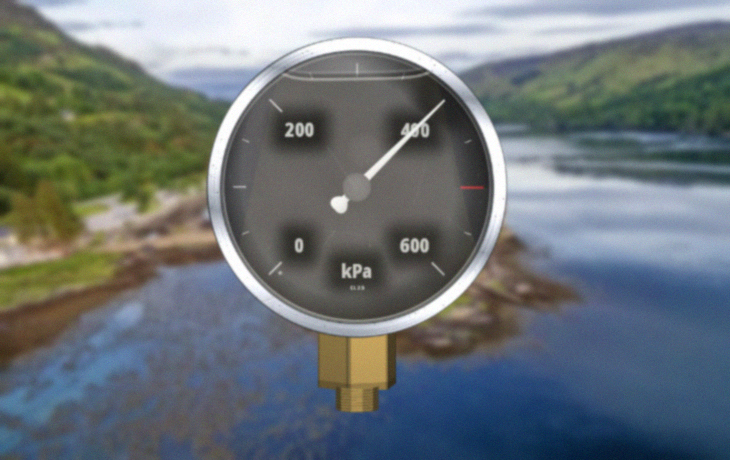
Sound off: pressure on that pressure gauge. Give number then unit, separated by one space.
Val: 400 kPa
